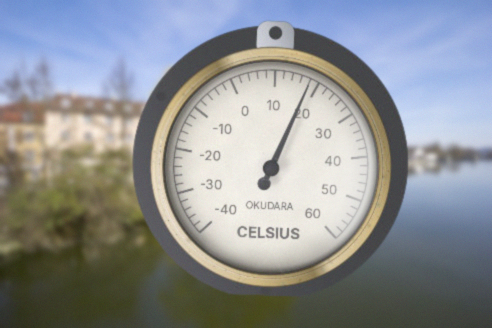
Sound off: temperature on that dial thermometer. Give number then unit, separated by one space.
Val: 18 °C
